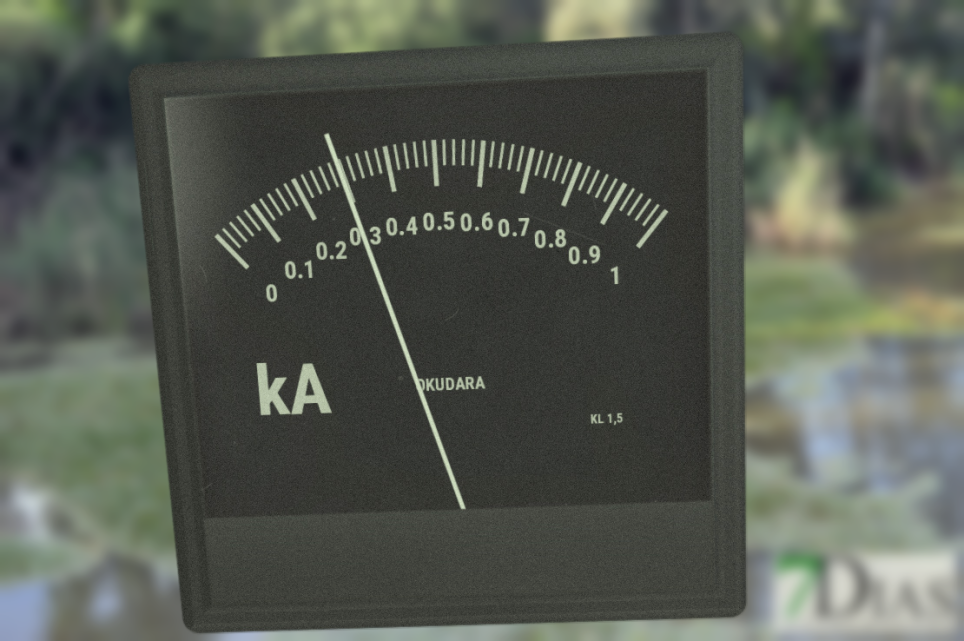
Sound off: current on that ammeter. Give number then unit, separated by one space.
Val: 0.3 kA
